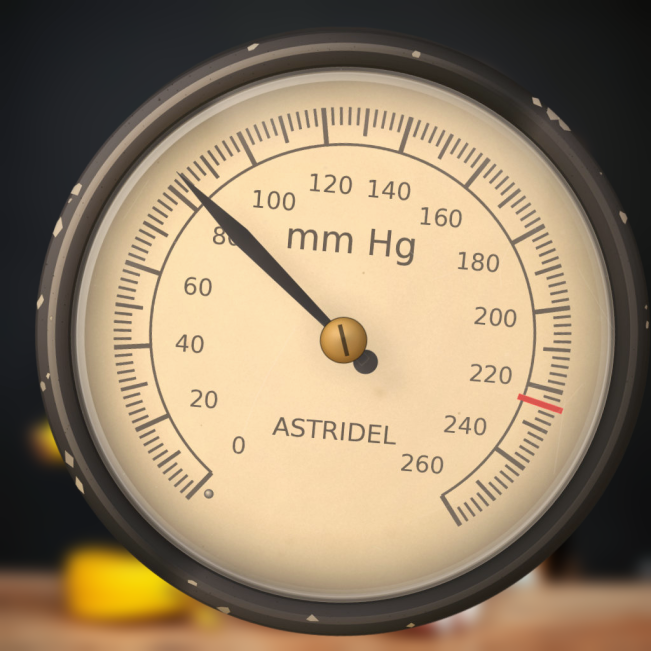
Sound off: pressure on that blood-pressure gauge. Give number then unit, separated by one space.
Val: 84 mmHg
